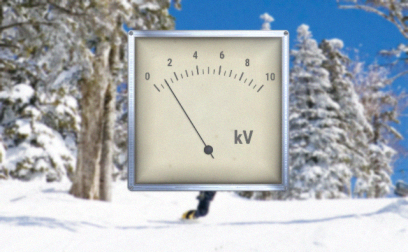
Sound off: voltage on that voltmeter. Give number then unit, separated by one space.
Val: 1 kV
